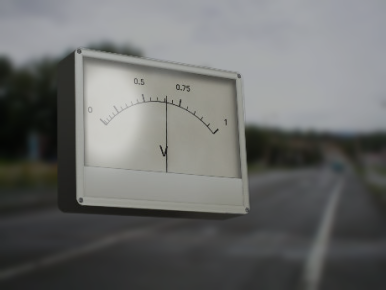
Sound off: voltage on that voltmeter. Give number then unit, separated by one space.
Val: 0.65 V
